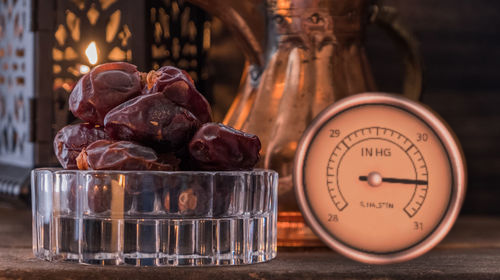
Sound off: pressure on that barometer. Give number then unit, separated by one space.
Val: 30.5 inHg
